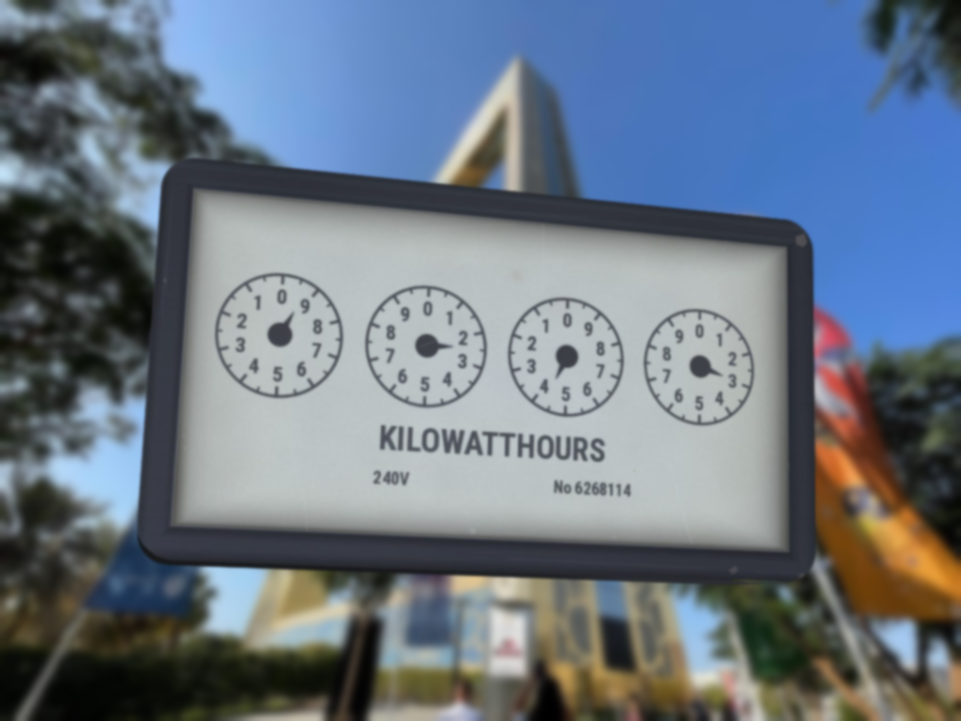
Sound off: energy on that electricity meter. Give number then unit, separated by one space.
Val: 9243 kWh
